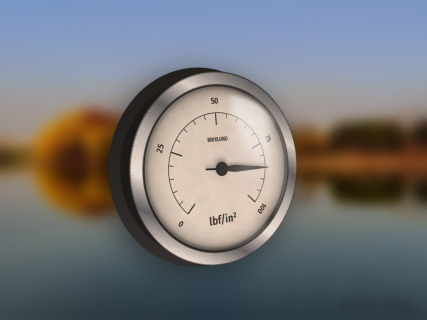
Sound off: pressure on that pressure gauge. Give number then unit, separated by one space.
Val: 85 psi
